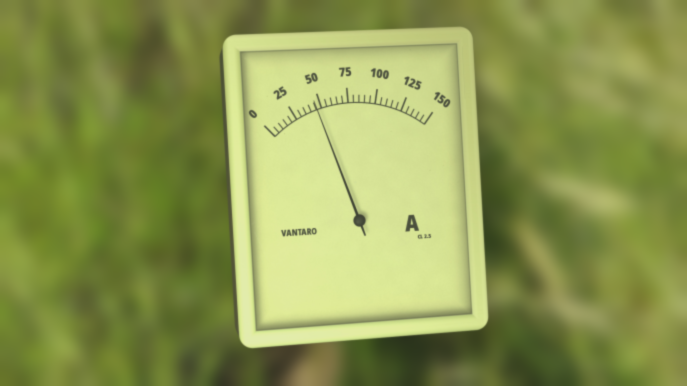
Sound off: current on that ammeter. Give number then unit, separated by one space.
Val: 45 A
